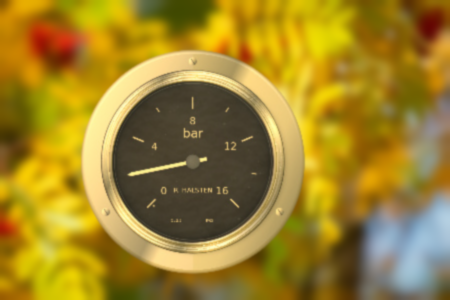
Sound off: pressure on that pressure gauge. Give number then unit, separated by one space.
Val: 2 bar
